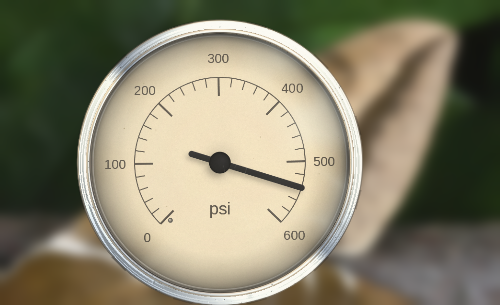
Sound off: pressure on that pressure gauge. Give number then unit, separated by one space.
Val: 540 psi
